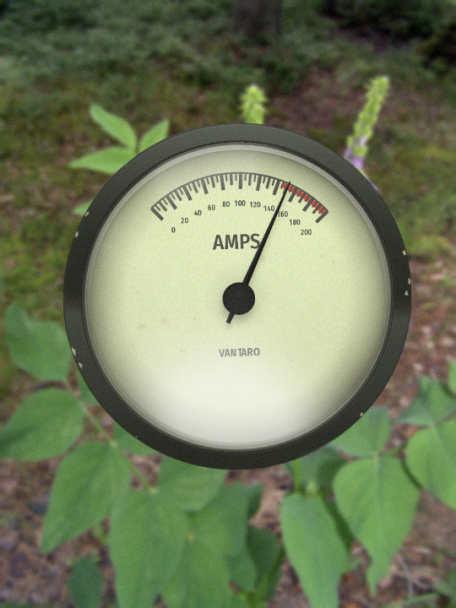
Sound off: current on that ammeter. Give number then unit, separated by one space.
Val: 150 A
